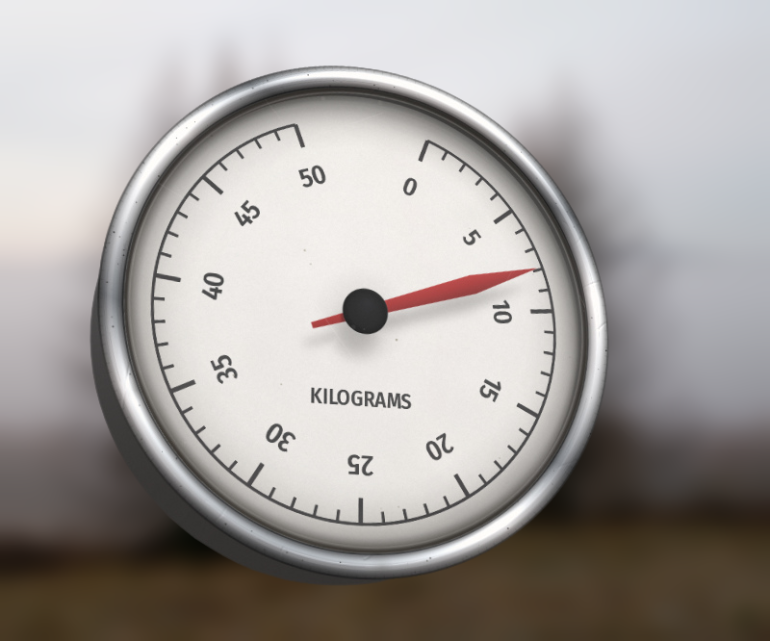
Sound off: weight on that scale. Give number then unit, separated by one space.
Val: 8 kg
